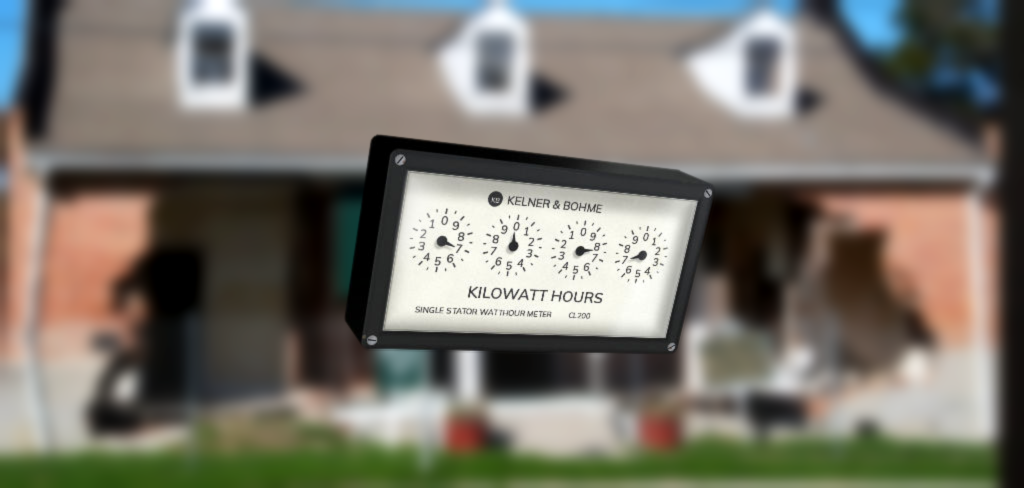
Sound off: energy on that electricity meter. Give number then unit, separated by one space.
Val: 6977 kWh
